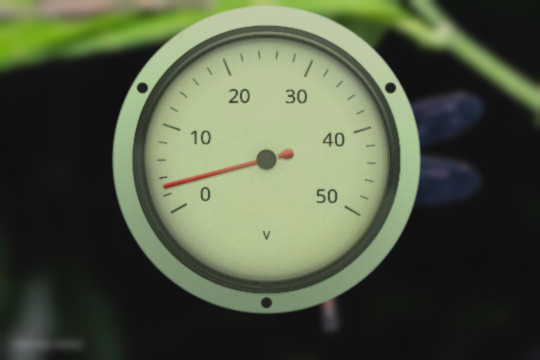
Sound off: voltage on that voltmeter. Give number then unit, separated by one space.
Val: 3 V
